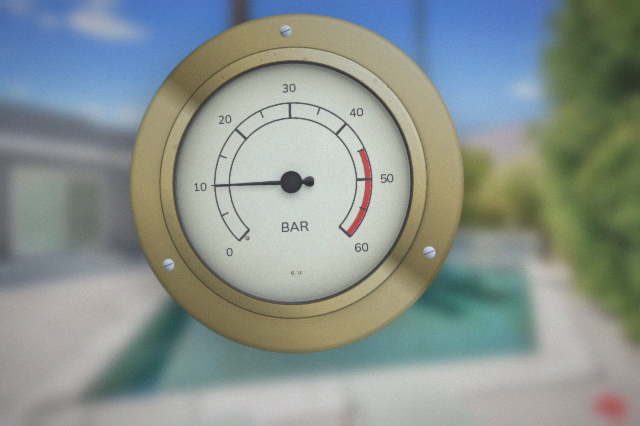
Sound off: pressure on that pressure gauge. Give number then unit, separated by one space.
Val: 10 bar
